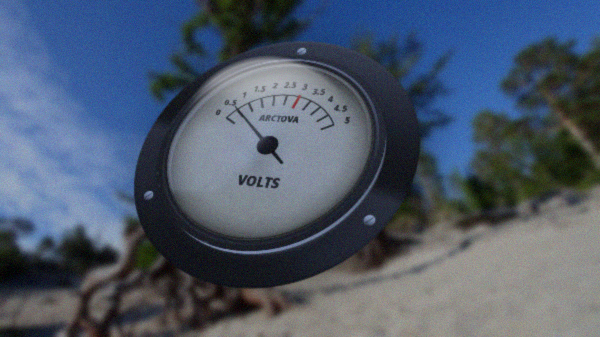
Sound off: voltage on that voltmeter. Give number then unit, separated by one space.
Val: 0.5 V
